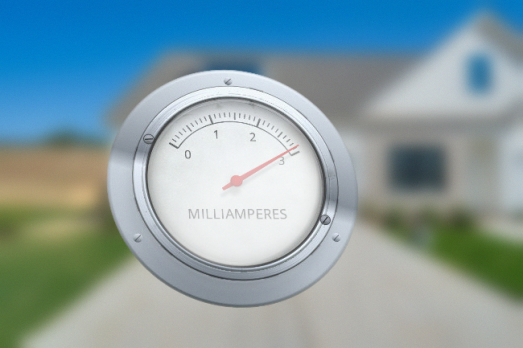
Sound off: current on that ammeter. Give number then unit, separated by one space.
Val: 2.9 mA
